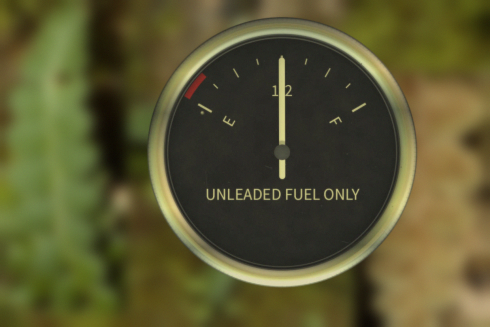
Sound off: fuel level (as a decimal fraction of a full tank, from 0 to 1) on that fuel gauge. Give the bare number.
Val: 0.5
